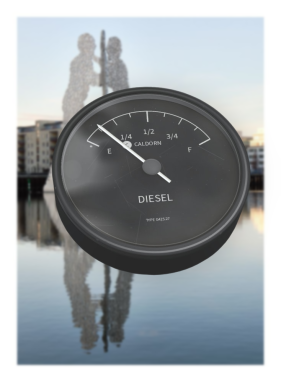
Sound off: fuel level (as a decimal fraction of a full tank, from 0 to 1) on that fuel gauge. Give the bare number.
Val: 0.125
